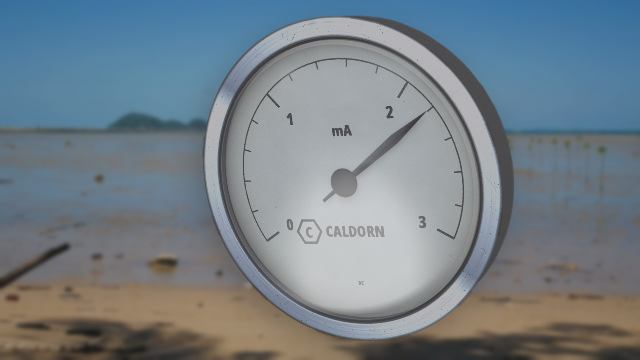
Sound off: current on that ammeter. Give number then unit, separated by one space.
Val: 2.2 mA
